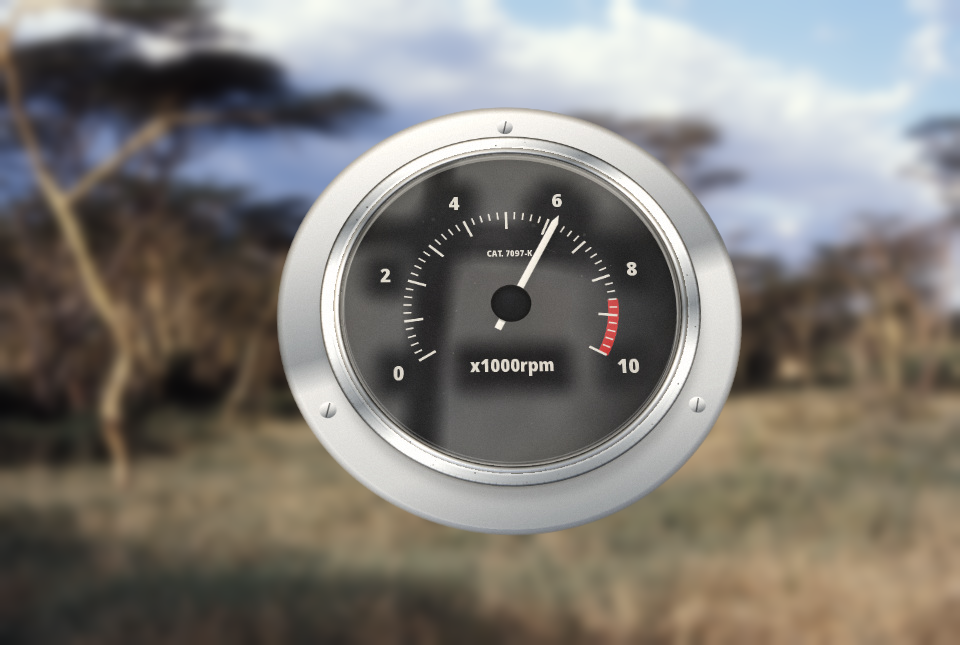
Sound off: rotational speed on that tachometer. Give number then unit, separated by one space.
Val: 6200 rpm
